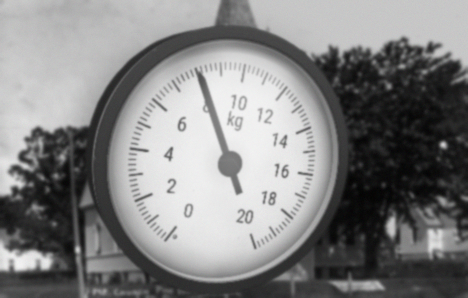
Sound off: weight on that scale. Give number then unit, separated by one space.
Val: 8 kg
